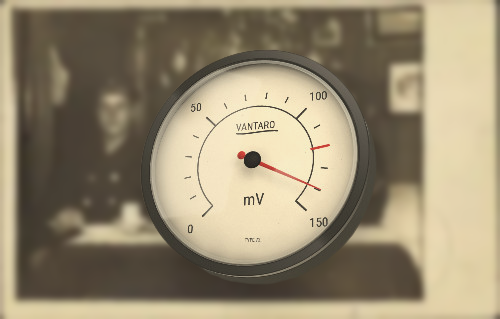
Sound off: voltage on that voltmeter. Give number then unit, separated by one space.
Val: 140 mV
